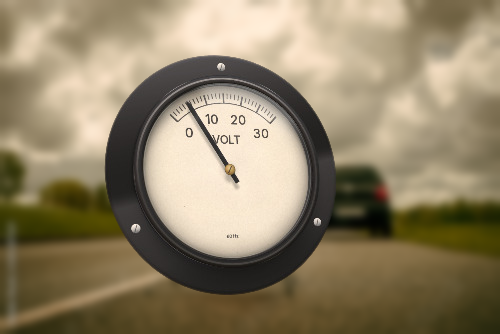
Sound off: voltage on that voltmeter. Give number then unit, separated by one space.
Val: 5 V
